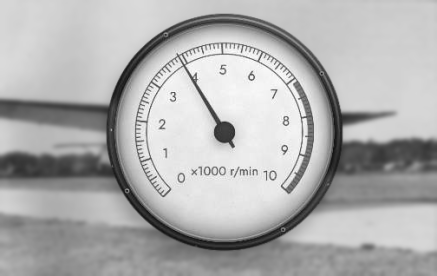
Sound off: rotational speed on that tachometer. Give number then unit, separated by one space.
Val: 3900 rpm
